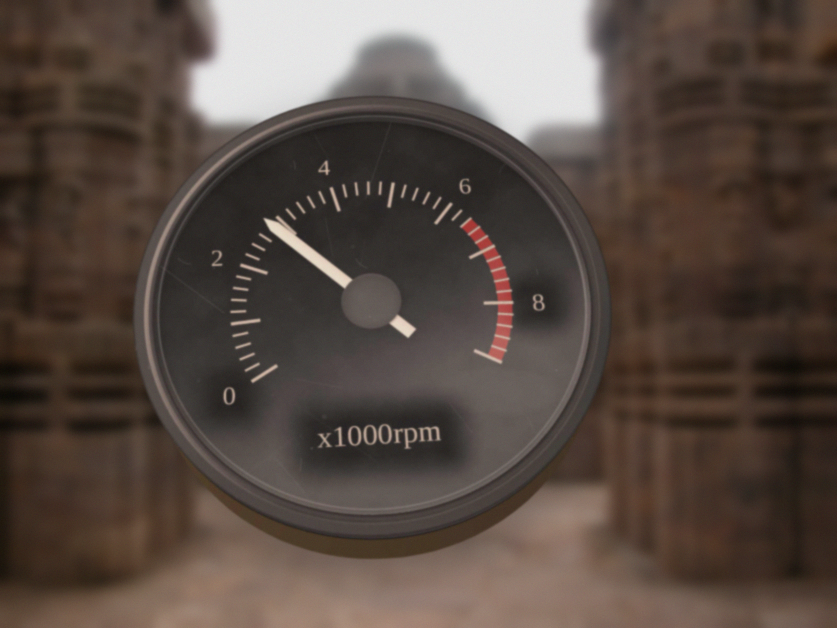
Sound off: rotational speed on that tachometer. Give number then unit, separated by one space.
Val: 2800 rpm
